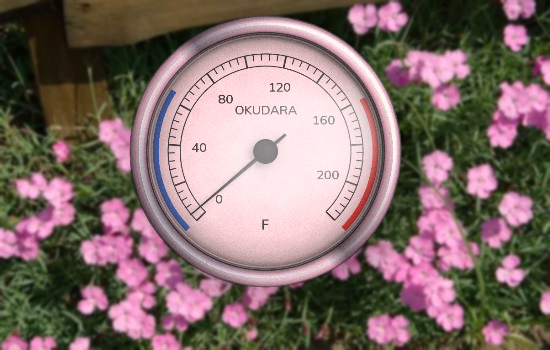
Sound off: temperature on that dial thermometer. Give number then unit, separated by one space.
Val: 4 °F
